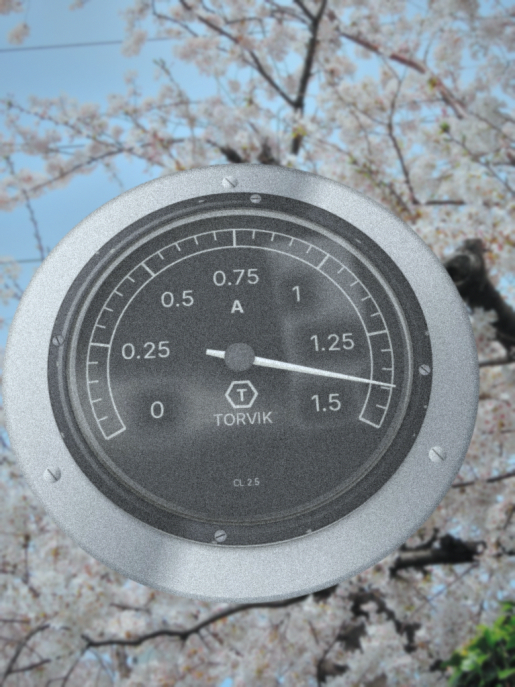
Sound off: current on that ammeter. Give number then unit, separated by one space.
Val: 1.4 A
